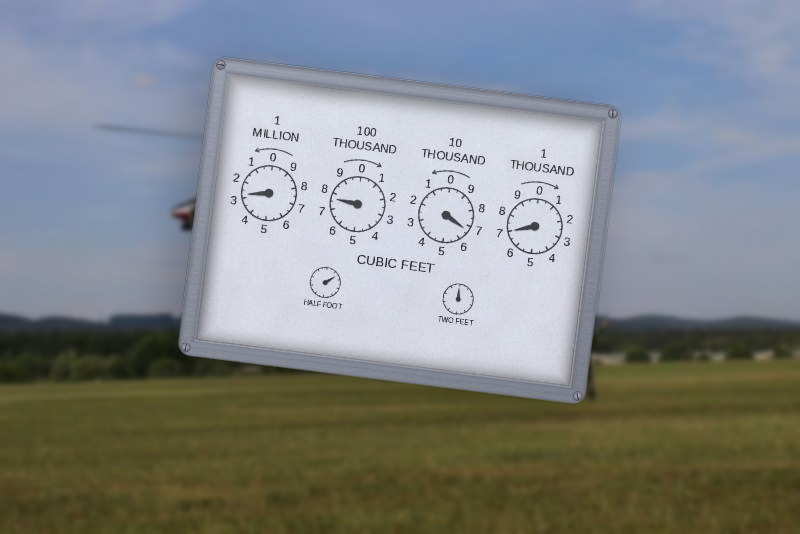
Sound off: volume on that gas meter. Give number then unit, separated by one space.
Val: 276700 ft³
